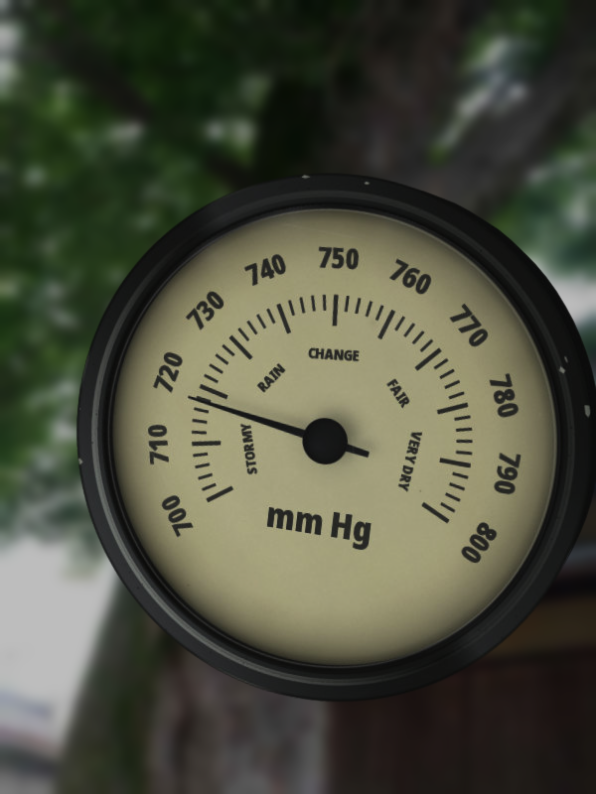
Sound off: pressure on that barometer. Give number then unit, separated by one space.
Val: 718 mmHg
